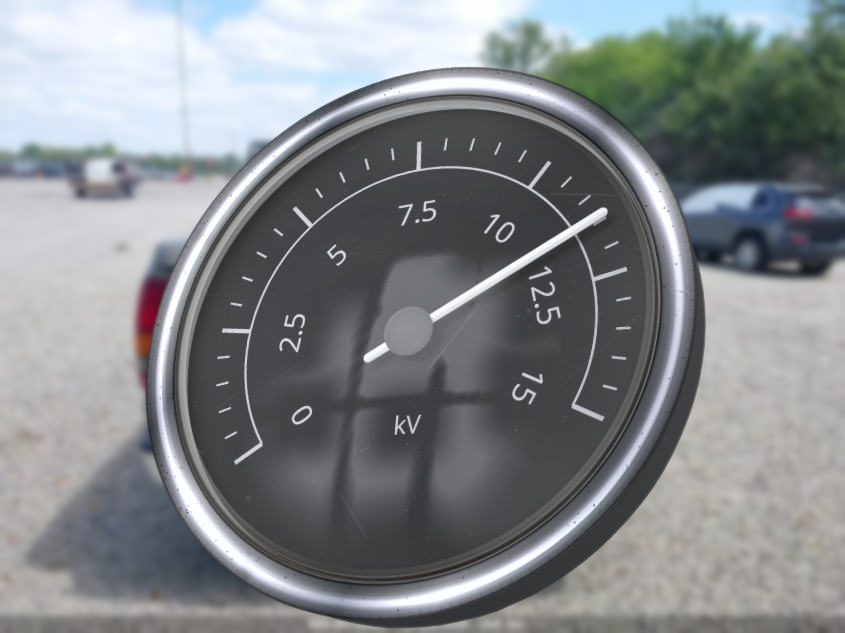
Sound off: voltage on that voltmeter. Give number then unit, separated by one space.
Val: 11.5 kV
